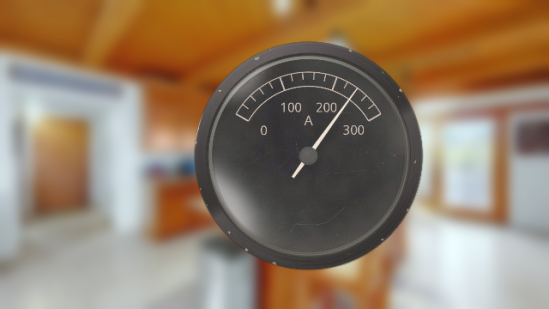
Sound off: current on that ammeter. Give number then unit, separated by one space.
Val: 240 A
